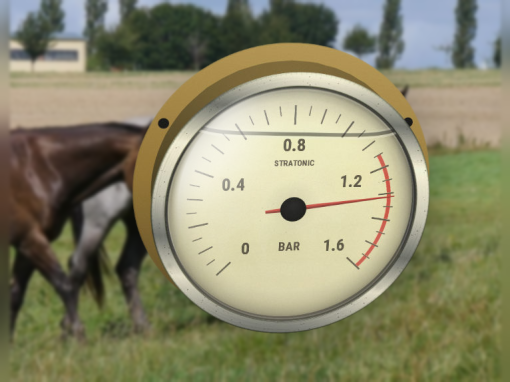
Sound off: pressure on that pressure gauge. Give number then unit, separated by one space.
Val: 1.3 bar
